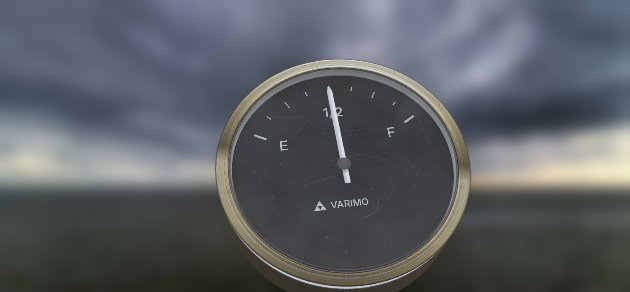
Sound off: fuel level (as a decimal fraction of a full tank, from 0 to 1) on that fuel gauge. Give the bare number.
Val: 0.5
